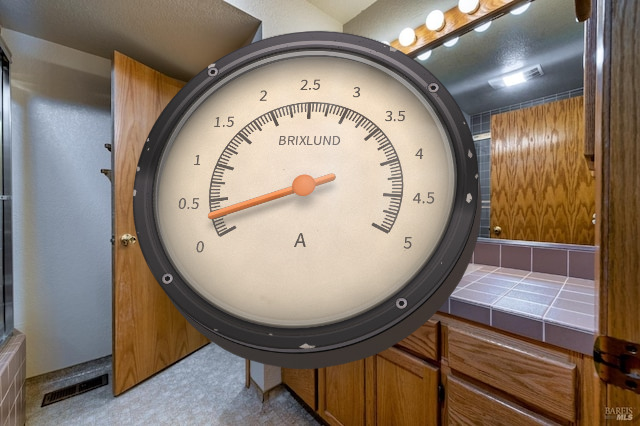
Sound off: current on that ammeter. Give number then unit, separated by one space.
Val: 0.25 A
